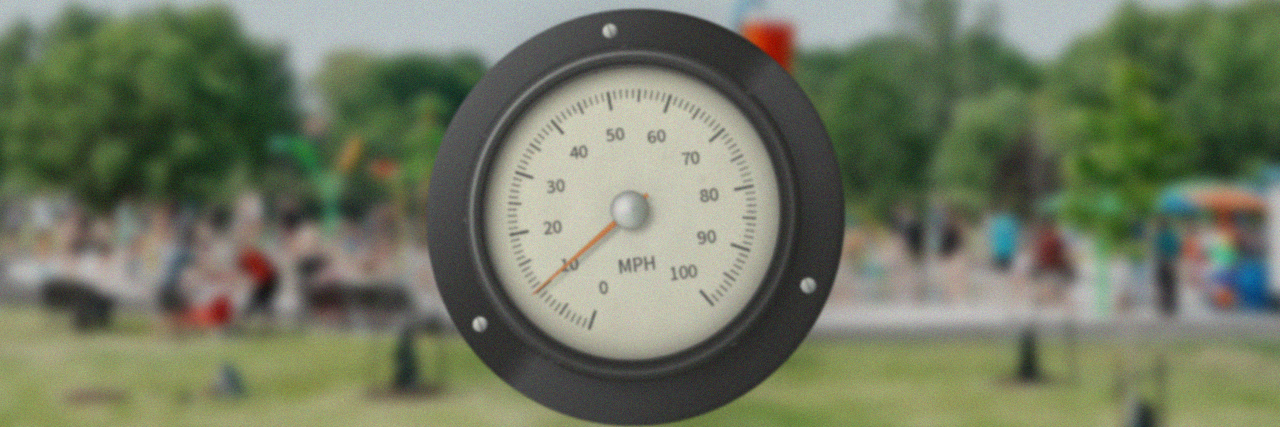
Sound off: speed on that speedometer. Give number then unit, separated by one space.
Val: 10 mph
